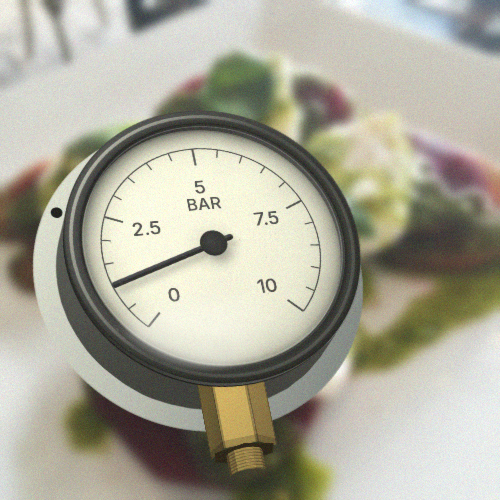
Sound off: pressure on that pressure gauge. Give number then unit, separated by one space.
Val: 1 bar
